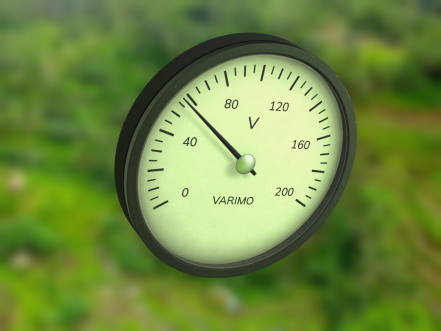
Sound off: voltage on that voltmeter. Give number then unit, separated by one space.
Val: 57.5 V
